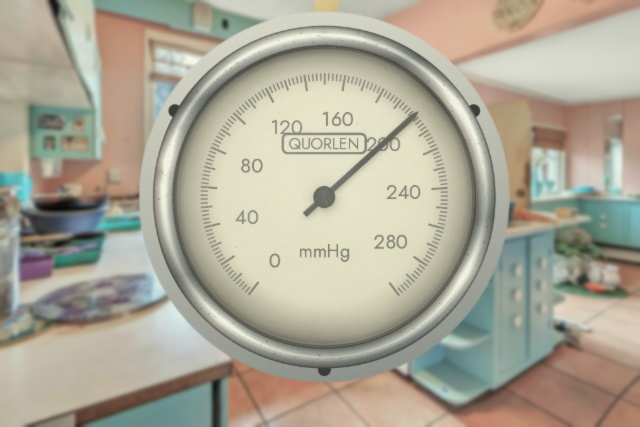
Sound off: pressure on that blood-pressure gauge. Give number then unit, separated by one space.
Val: 200 mmHg
